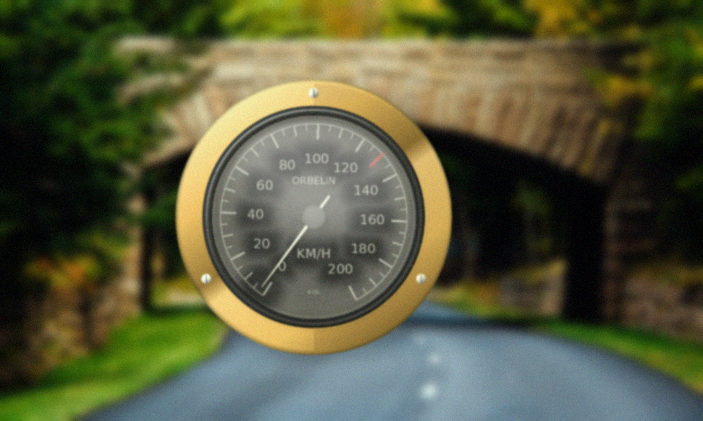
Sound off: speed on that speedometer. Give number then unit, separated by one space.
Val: 2.5 km/h
